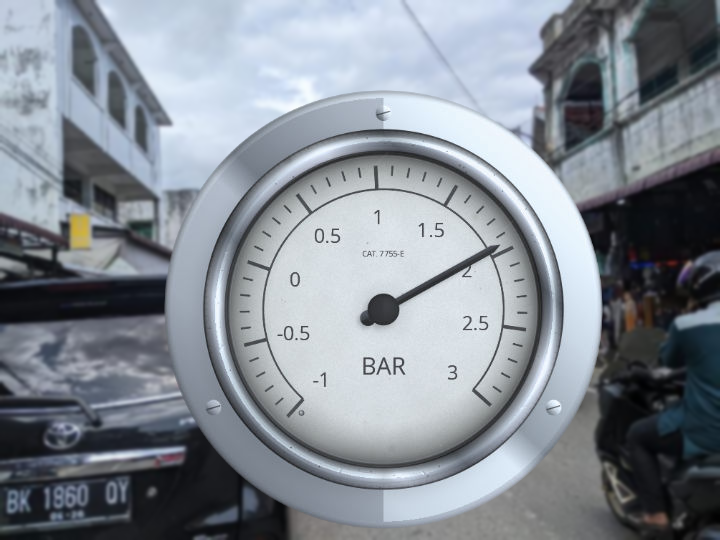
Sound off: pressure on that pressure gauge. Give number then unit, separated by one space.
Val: 1.95 bar
